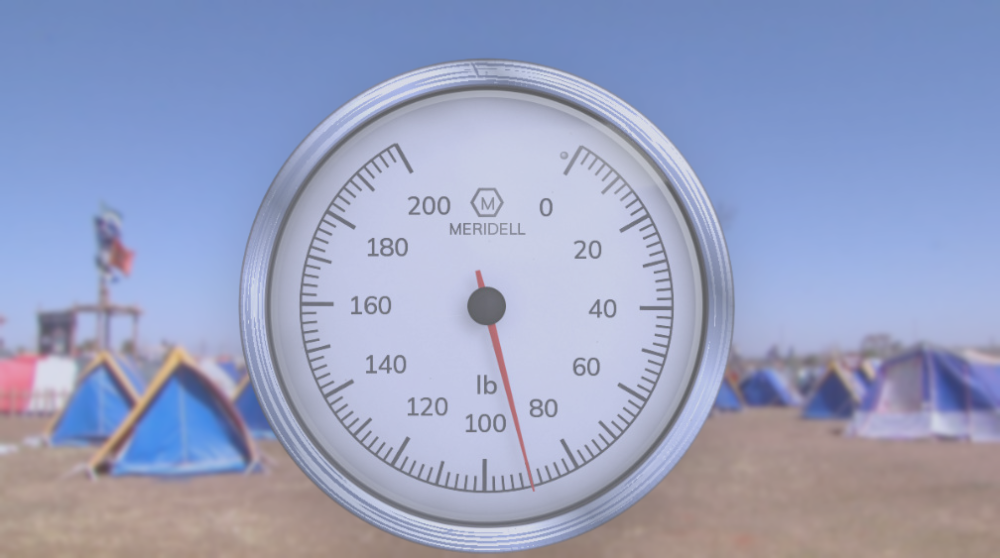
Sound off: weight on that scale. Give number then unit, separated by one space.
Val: 90 lb
